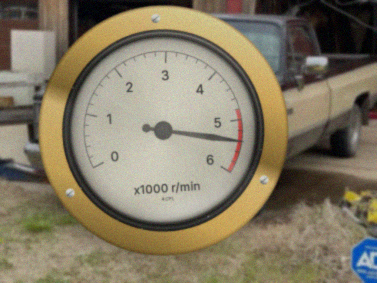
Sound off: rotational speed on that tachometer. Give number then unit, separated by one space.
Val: 5400 rpm
